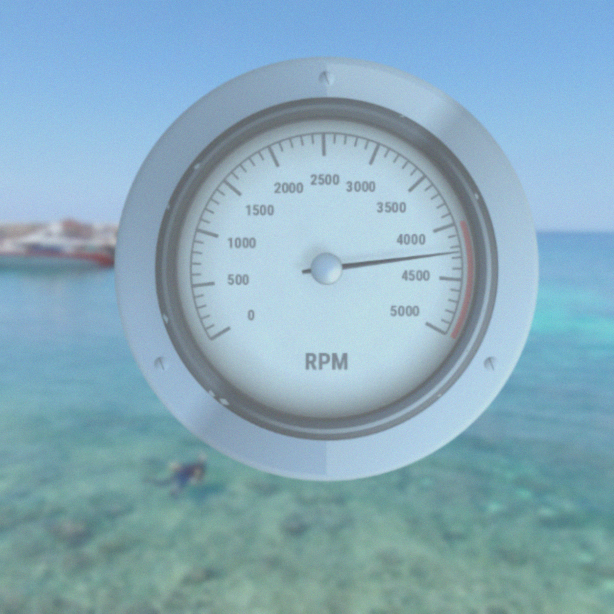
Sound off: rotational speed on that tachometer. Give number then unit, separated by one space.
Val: 4250 rpm
